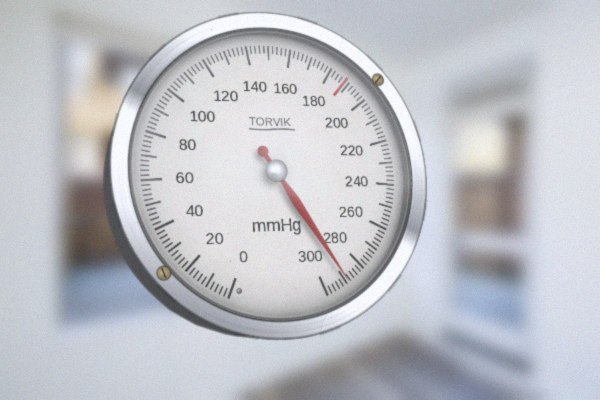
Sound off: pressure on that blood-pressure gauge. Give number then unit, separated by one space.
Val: 290 mmHg
